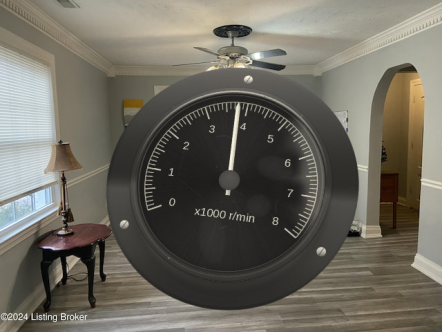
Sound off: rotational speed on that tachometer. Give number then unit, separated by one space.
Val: 3800 rpm
